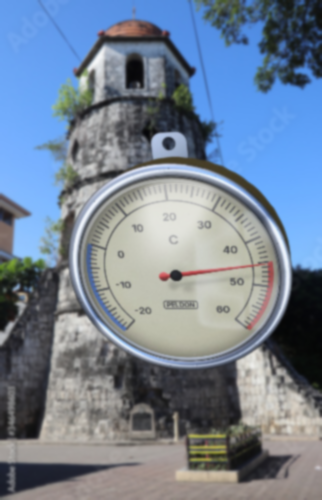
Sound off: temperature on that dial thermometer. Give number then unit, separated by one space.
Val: 45 °C
